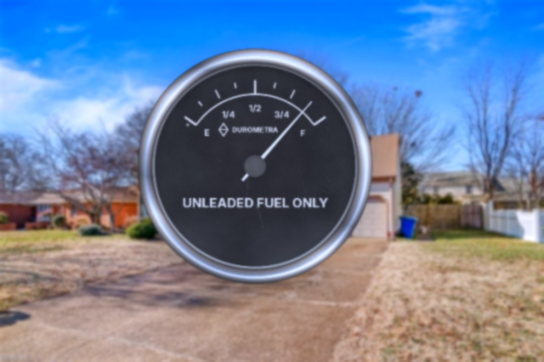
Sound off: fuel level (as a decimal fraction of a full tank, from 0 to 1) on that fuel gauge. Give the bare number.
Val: 0.875
